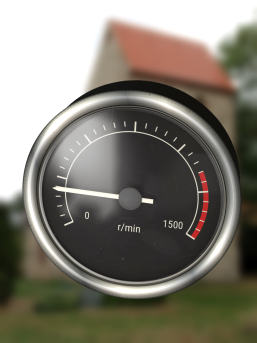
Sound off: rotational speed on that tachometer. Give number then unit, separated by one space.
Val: 200 rpm
